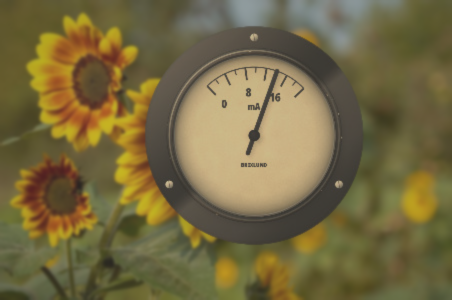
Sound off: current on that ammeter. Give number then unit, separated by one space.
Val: 14 mA
